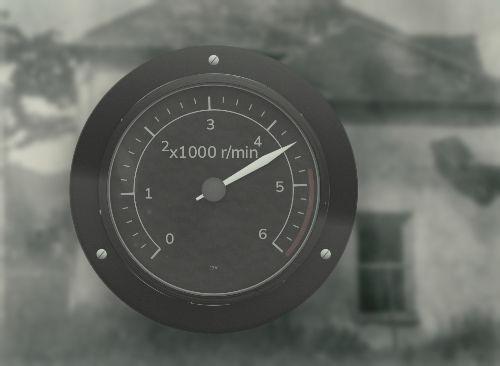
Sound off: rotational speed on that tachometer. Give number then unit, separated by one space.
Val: 4400 rpm
